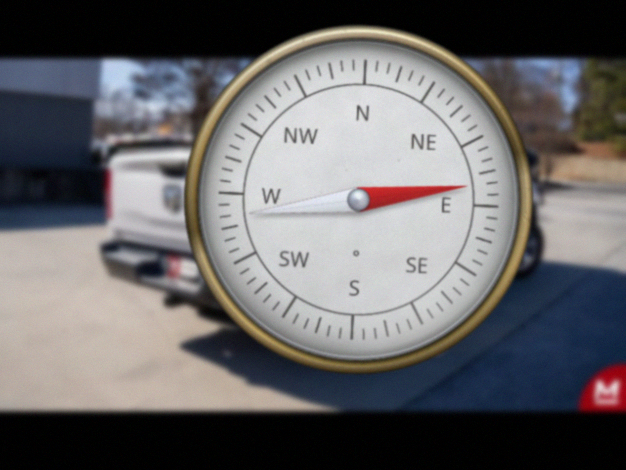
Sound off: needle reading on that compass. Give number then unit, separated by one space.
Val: 80 °
